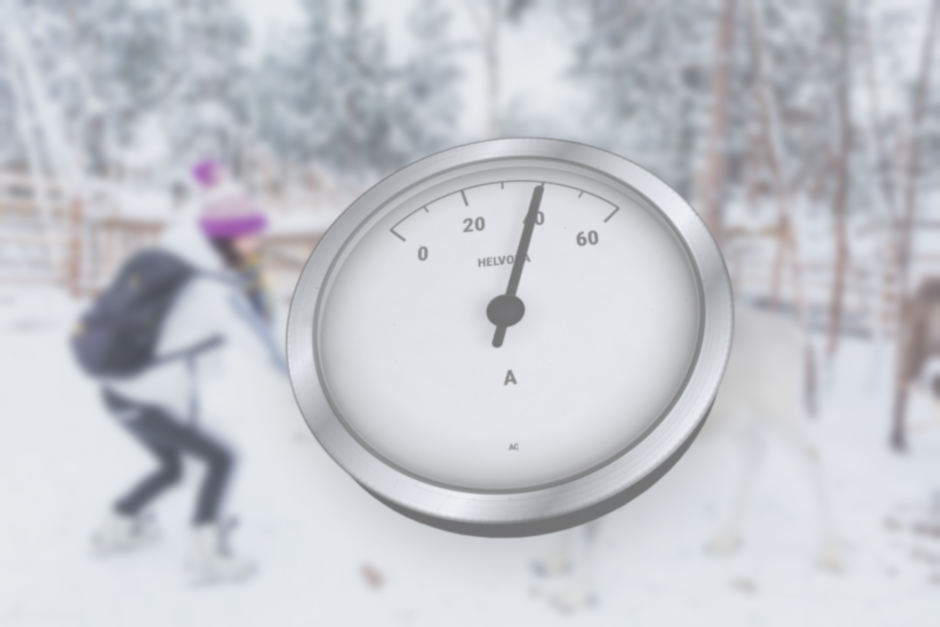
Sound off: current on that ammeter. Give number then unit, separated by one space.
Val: 40 A
